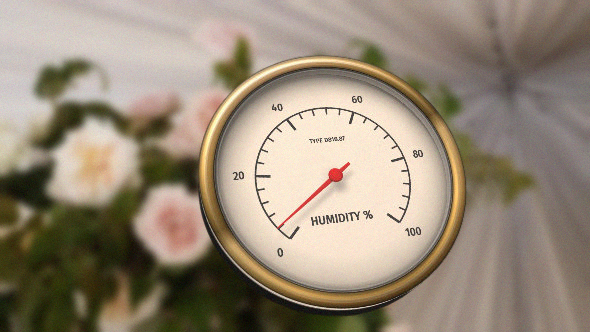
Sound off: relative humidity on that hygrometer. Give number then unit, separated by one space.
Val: 4 %
